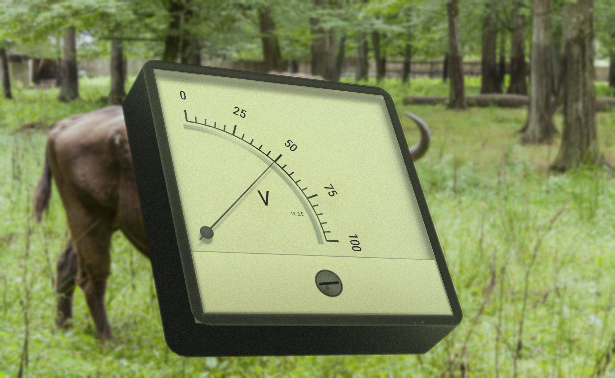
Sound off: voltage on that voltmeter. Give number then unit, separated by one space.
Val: 50 V
